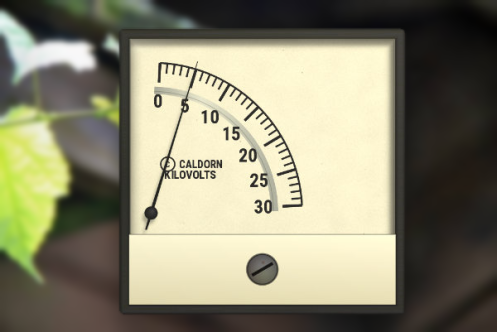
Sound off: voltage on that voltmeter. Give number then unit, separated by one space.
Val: 5 kV
